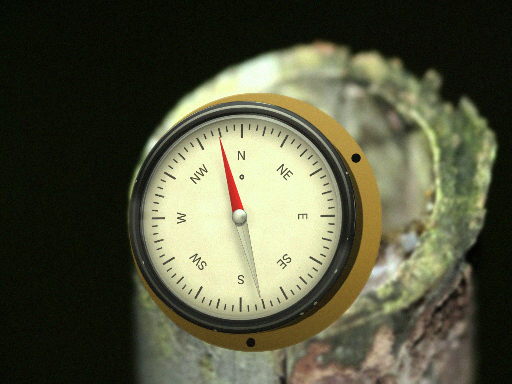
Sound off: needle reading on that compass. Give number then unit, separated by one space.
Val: 345 °
